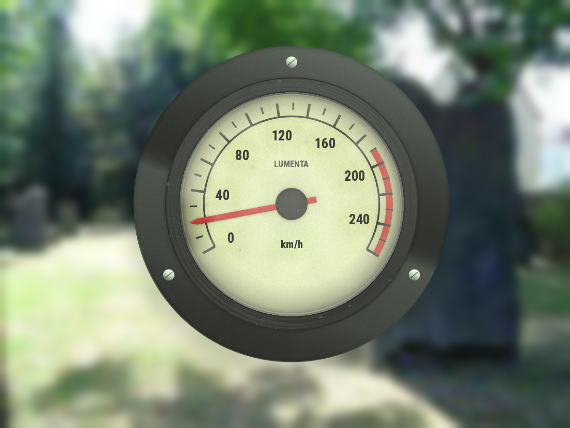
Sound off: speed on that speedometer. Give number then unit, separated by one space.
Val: 20 km/h
